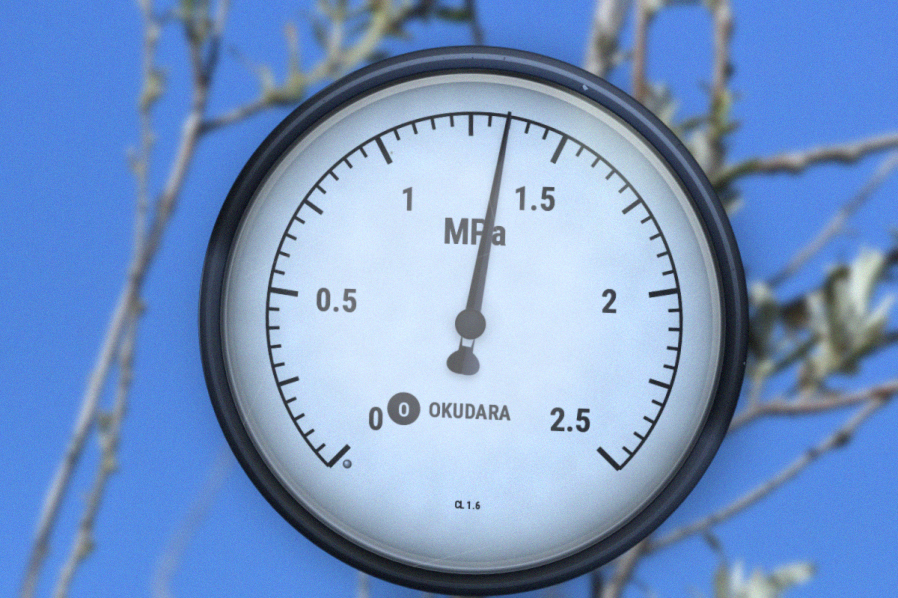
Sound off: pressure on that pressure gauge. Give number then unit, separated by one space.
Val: 1.35 MPa
